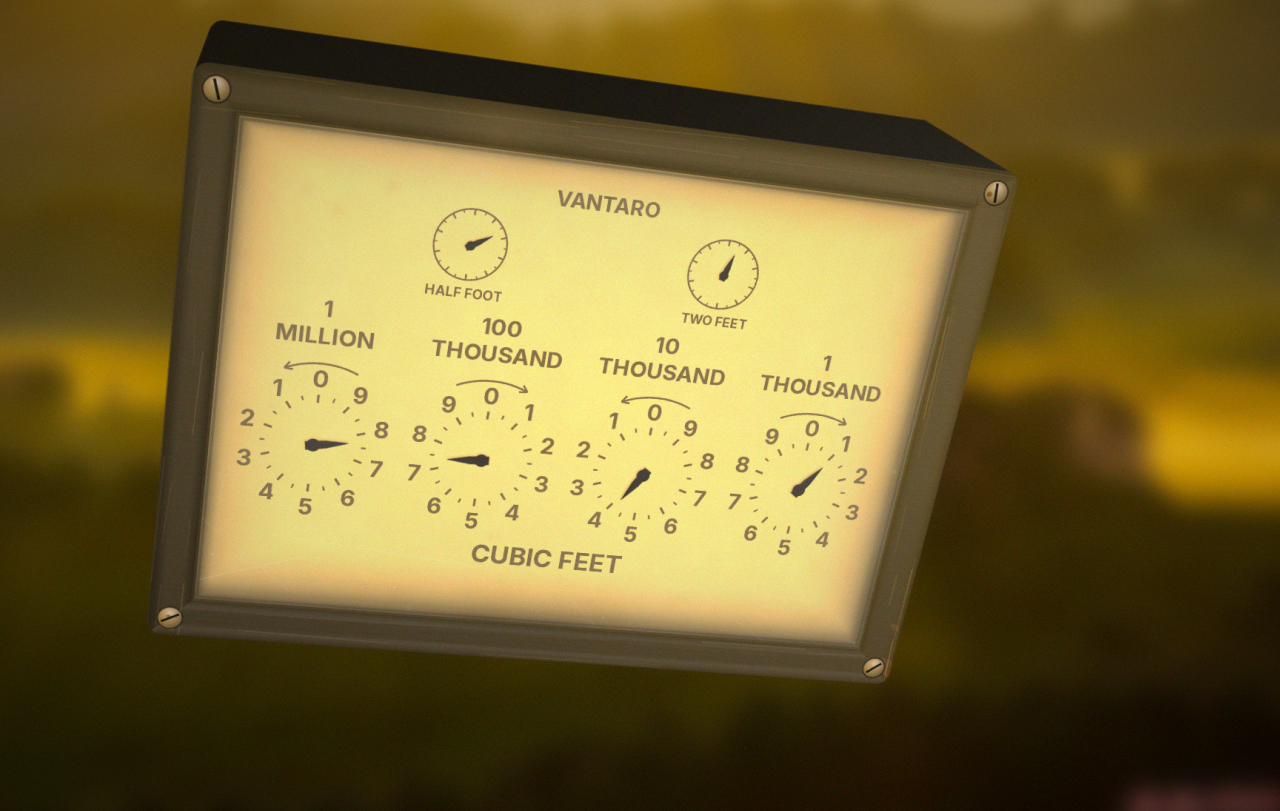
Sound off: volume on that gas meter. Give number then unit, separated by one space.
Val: 774100 ft³
